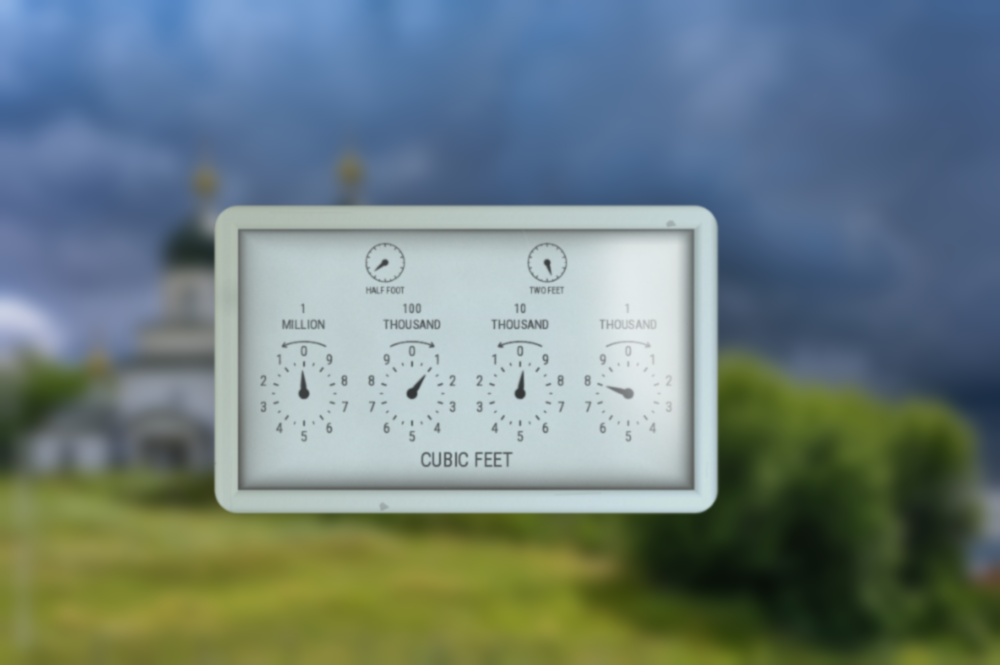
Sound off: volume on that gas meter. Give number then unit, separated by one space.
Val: 9800 ft³
